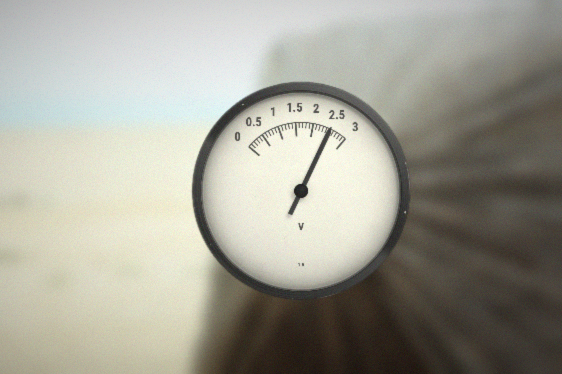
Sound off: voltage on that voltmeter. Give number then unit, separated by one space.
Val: 2.5 V
